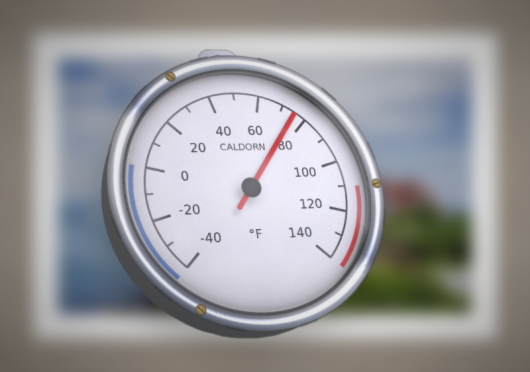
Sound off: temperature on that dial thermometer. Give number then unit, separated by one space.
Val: 75 °F
